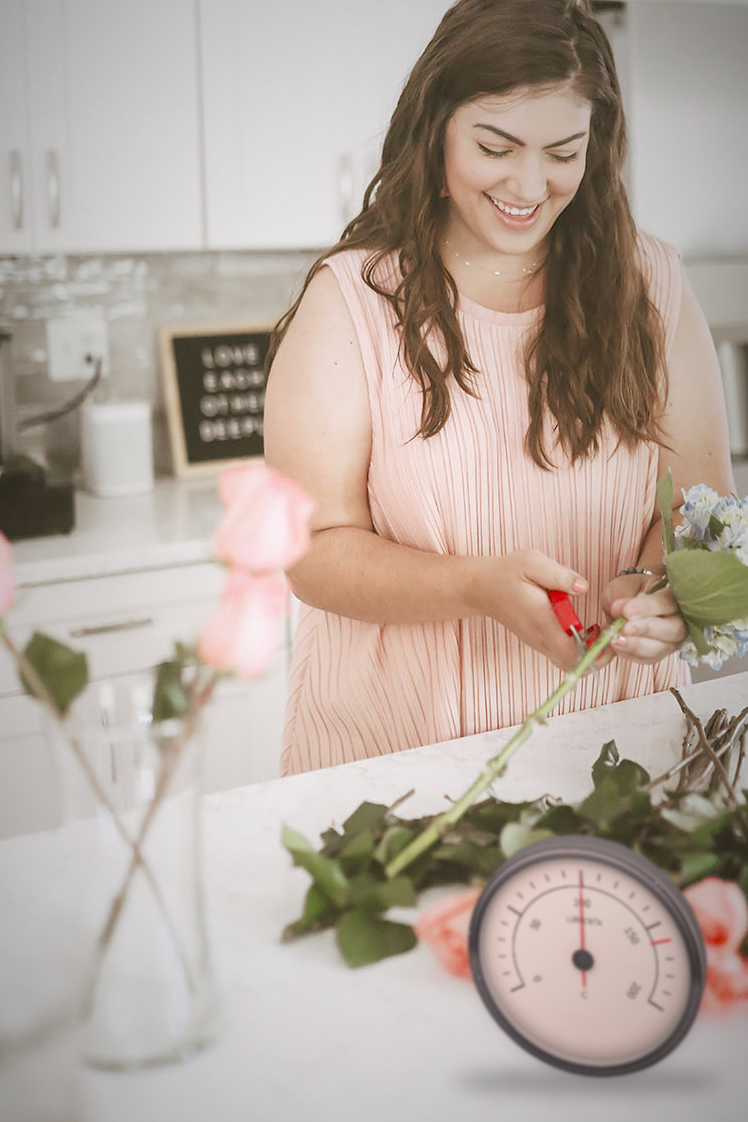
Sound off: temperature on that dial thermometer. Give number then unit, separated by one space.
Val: 100 °C
